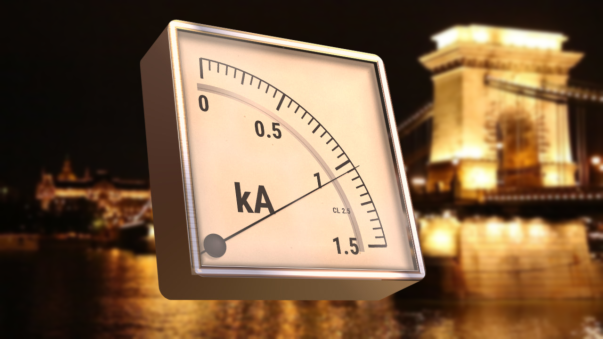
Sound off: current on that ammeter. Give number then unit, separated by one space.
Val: 1.05 kA
